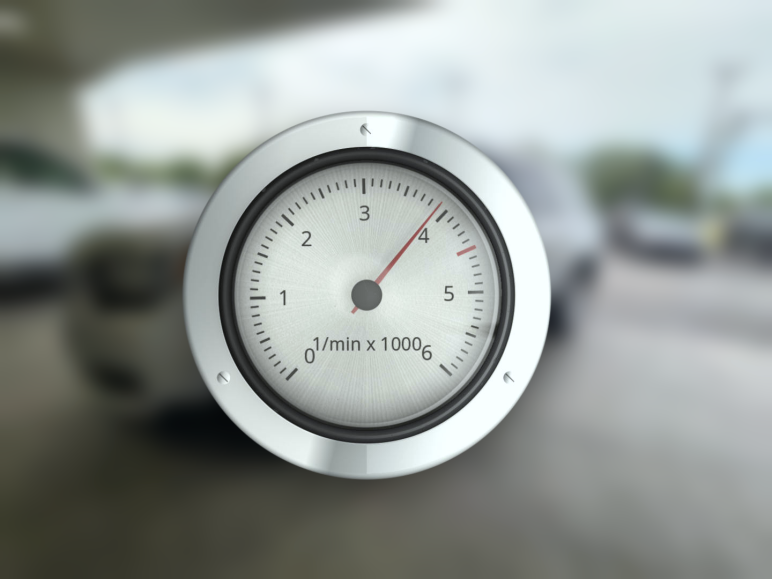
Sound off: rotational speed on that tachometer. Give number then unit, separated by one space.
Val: 3900 rpm
